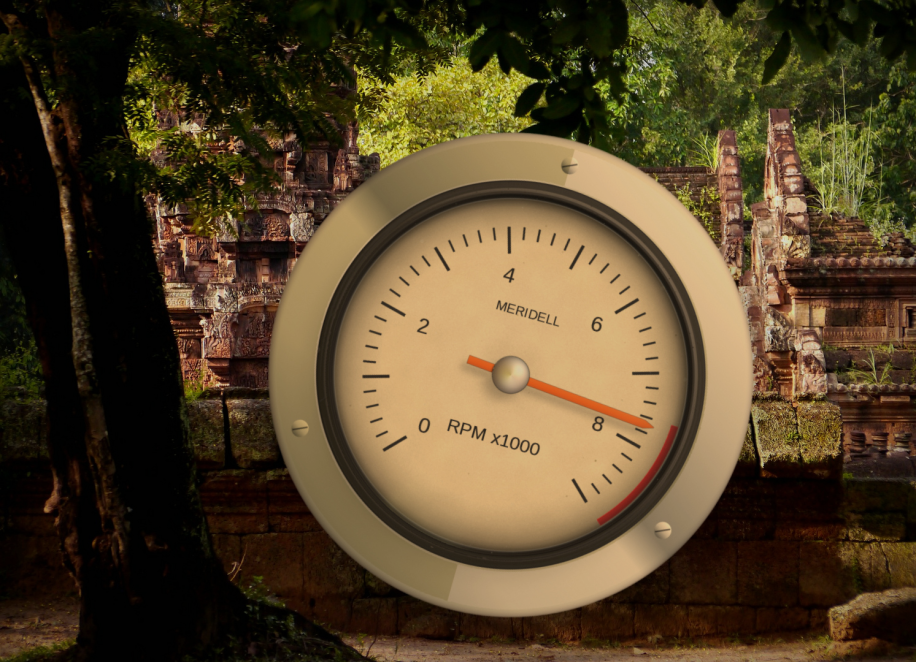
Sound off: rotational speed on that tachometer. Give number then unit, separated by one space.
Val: 7700 rpm
